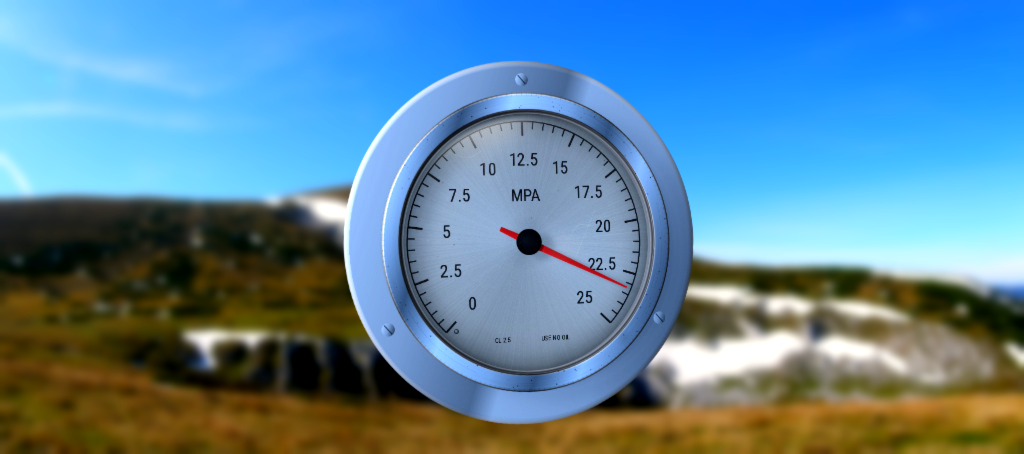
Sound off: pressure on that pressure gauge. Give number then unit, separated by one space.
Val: 23.25 MPa
